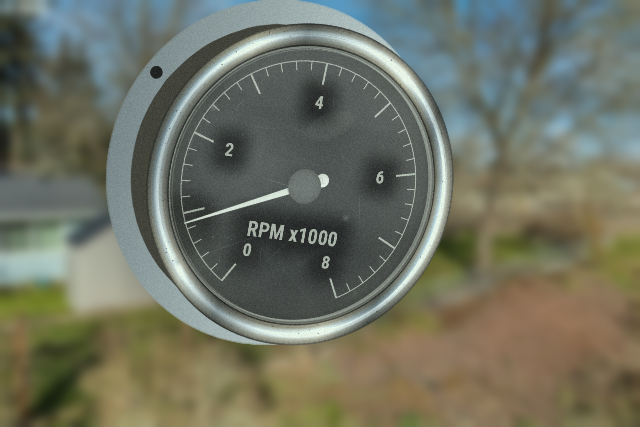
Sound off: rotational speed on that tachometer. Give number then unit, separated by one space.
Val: 900 rpm
